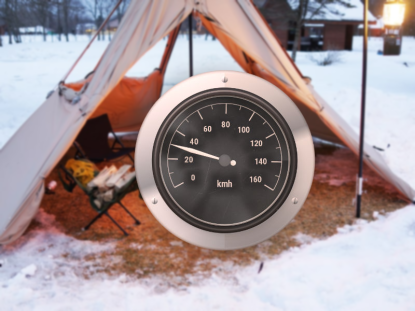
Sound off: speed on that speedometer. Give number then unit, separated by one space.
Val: 30 km/h
